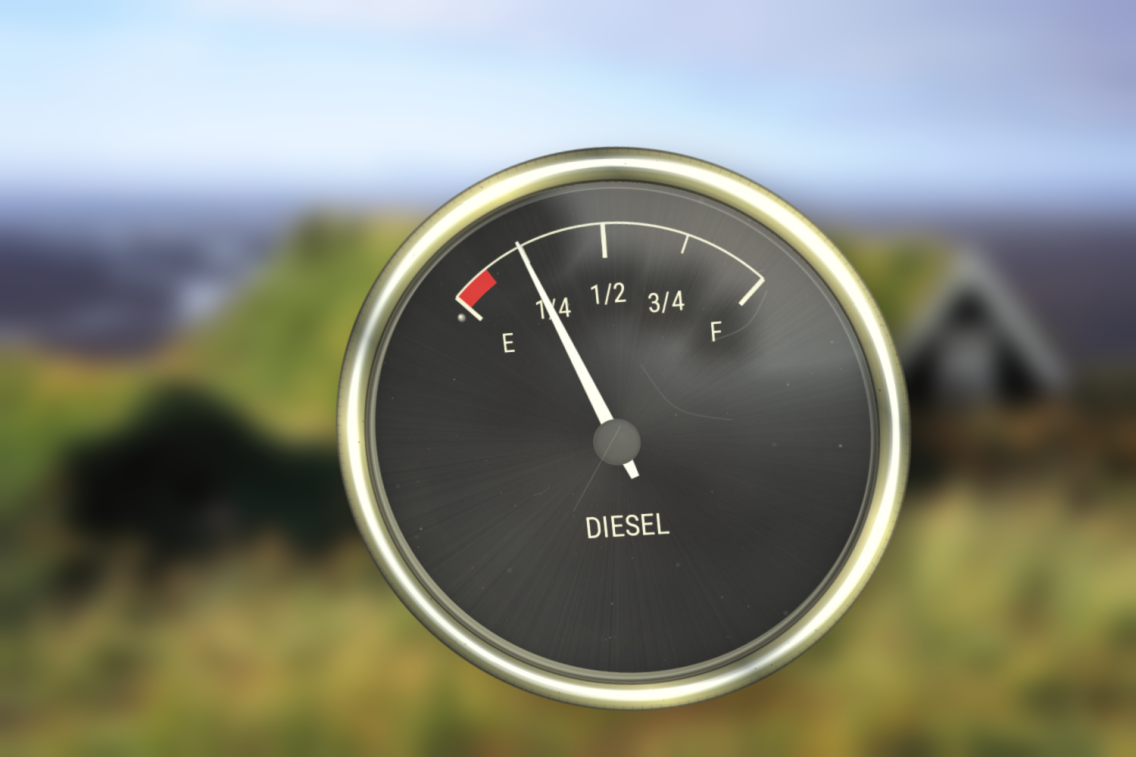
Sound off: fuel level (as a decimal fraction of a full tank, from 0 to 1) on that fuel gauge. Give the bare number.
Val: 0.25
